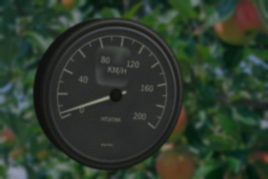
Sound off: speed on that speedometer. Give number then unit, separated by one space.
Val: 5 km/h
